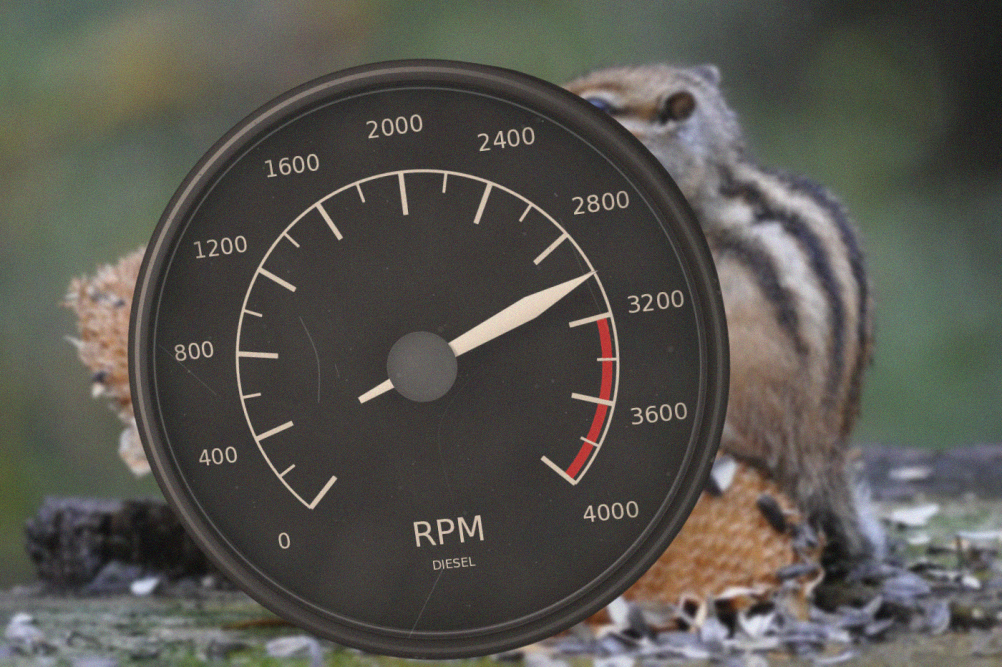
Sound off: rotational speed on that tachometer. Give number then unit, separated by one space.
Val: 3000 rpm
